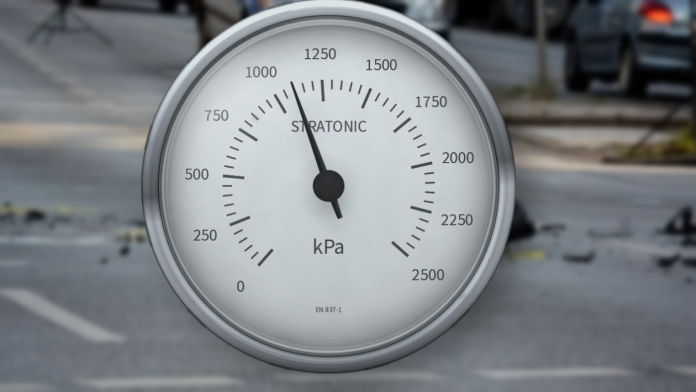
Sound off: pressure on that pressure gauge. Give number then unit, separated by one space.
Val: 1100 kPa
